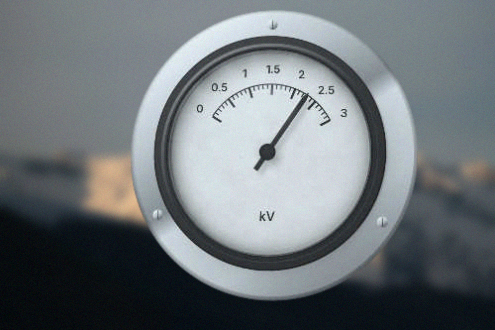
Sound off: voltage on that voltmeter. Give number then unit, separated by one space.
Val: 2.3 kV
